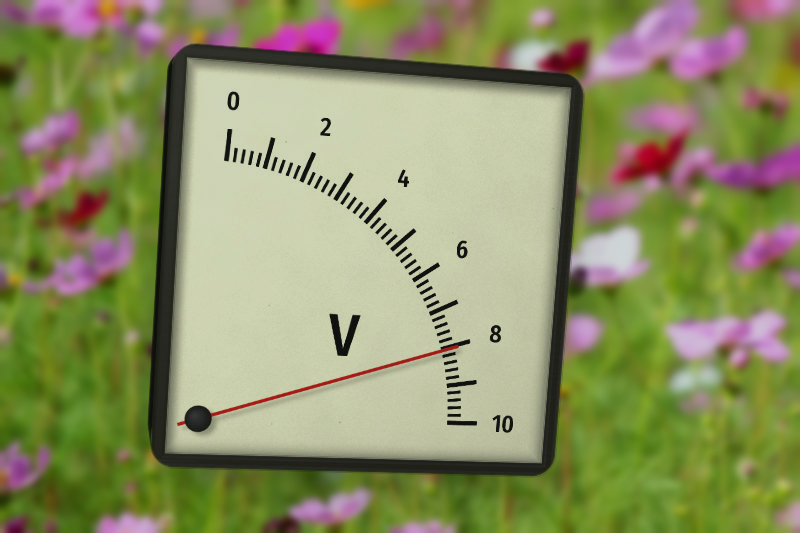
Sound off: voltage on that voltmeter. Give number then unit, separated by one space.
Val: 8 V
